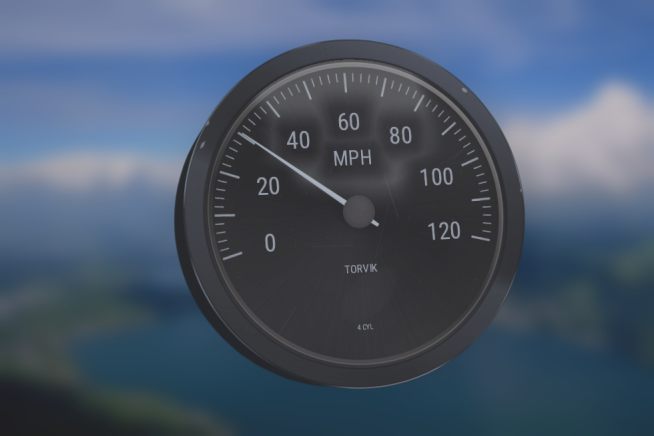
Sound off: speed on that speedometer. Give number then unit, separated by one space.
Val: 30 mph
